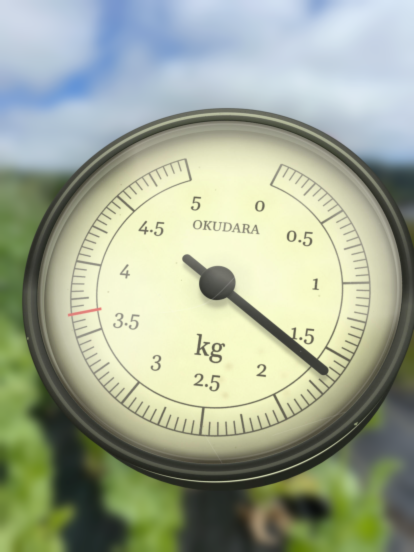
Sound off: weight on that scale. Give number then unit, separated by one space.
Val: 1.65 kg
